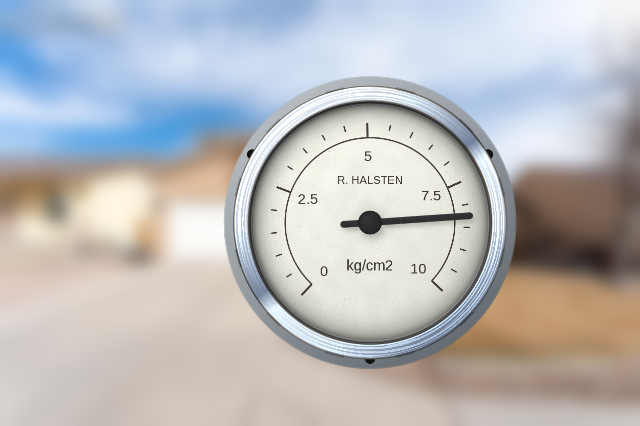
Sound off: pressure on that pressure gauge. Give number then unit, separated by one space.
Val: 8.25 kg/cm²
